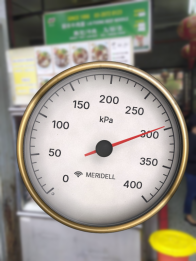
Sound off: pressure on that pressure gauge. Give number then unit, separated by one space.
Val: 295 kPa
